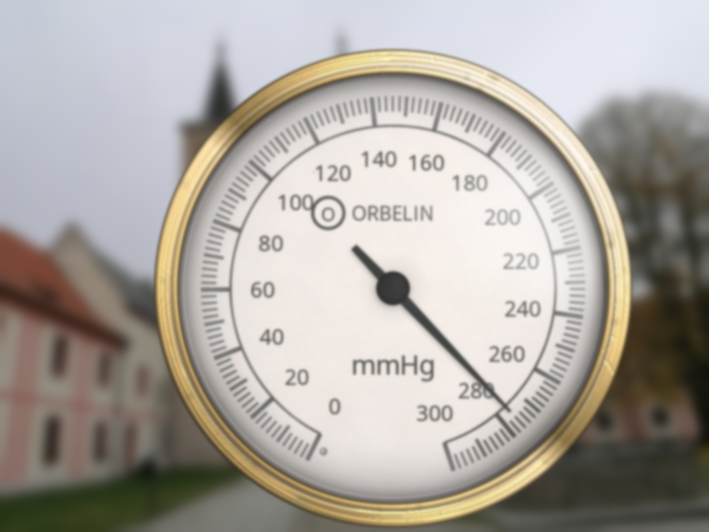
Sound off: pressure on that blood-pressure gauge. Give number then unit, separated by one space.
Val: 276 mmHg
